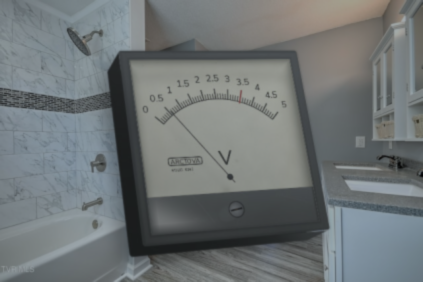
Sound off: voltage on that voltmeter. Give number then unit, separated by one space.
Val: 0.5 V
